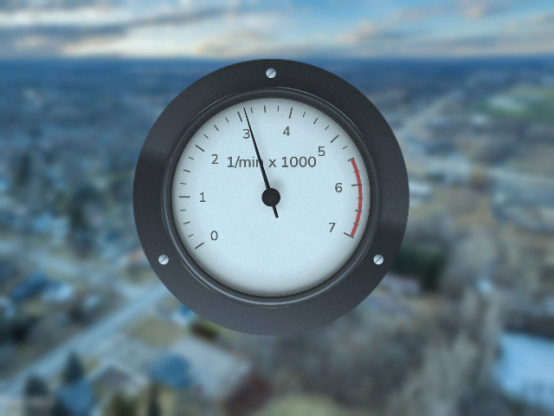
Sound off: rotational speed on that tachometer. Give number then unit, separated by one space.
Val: 3125 rpm
